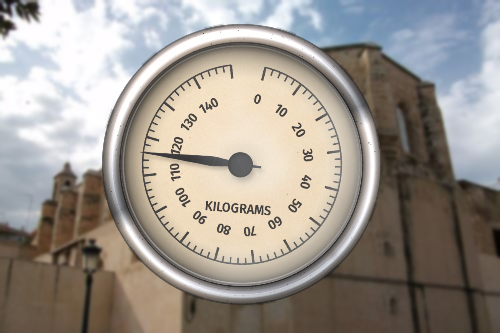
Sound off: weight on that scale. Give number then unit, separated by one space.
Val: 116 kg
